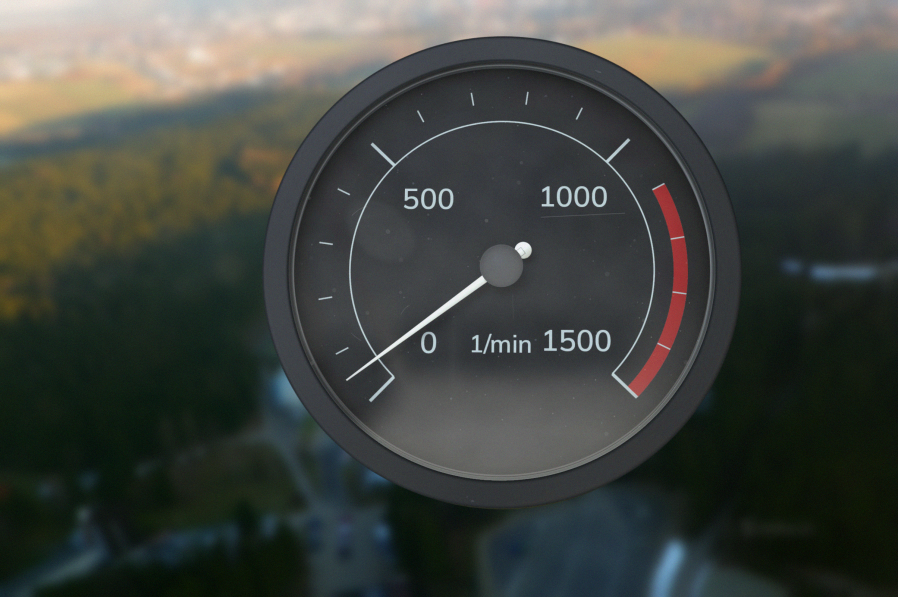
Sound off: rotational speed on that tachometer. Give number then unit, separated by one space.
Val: 50 rpm
